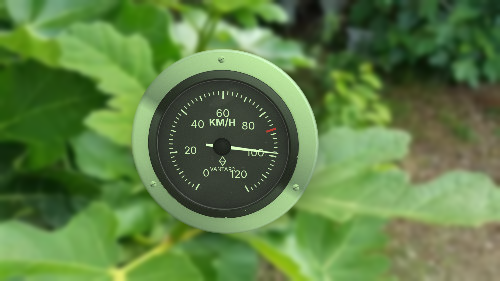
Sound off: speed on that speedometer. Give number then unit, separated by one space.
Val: 98 km/h
